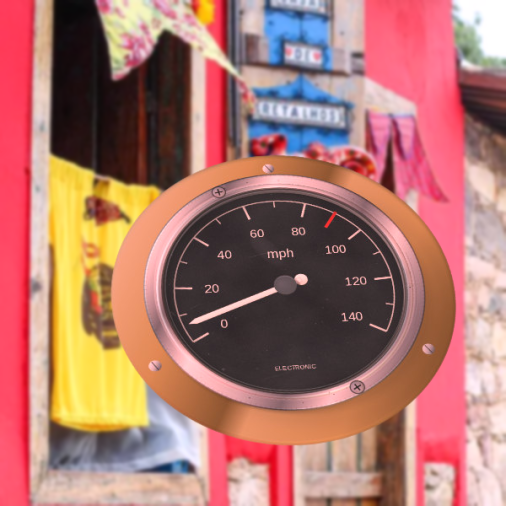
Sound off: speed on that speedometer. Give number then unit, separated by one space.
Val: 5 mph
